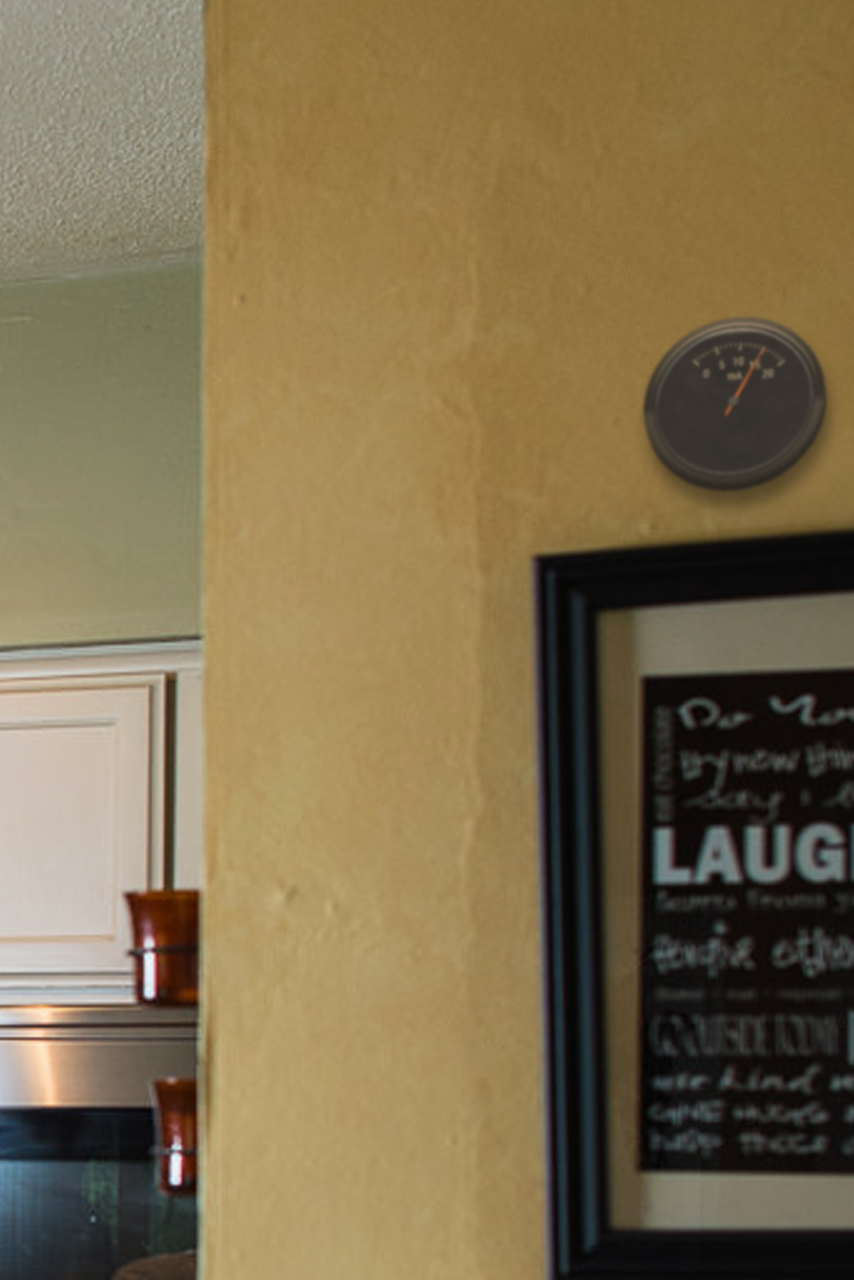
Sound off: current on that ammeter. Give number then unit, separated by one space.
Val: 15 mA
